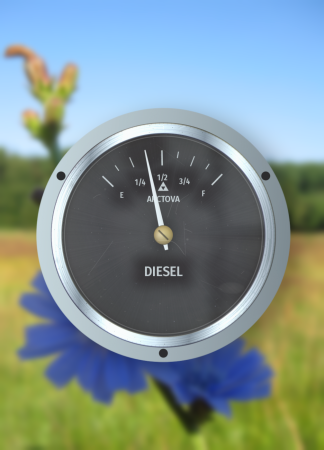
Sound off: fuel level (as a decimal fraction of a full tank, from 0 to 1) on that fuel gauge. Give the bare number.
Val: 0.375
